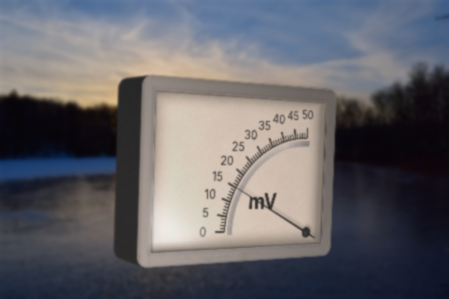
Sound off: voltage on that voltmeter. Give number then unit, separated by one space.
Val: 15 mV
